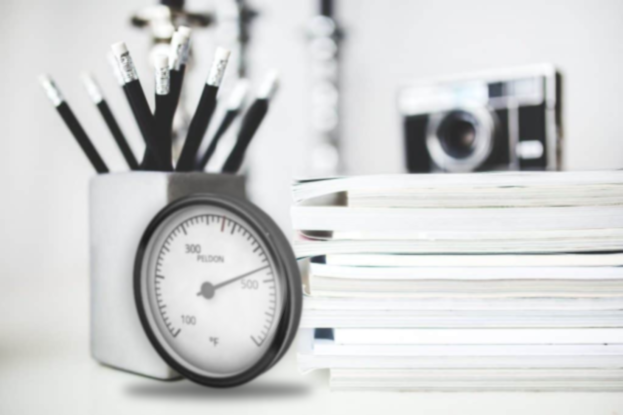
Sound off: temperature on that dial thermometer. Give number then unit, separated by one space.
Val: 480 °F
